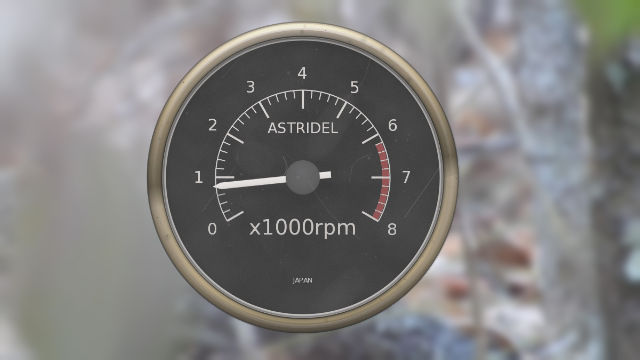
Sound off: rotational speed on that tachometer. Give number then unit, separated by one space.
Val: 800 rpm
